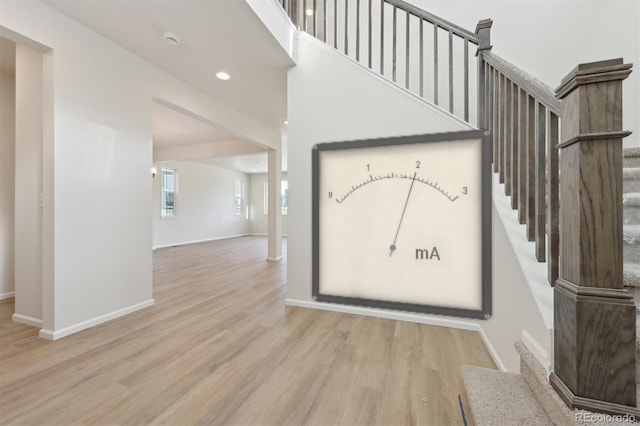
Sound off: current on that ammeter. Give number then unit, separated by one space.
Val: 2 mA
